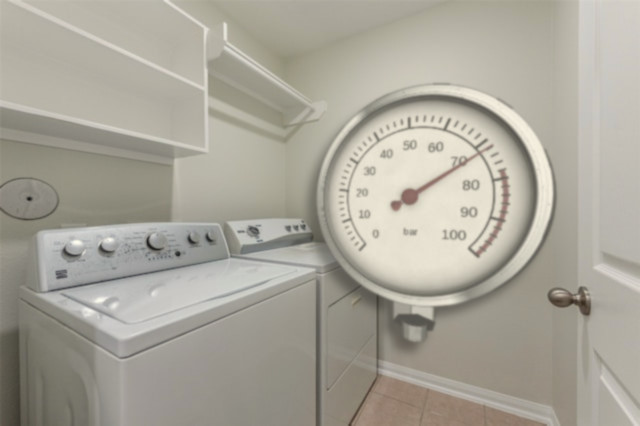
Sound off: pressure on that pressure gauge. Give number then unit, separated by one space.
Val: 72 bar
